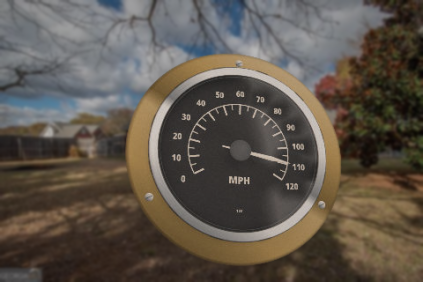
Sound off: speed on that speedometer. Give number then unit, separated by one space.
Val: 110 mph
